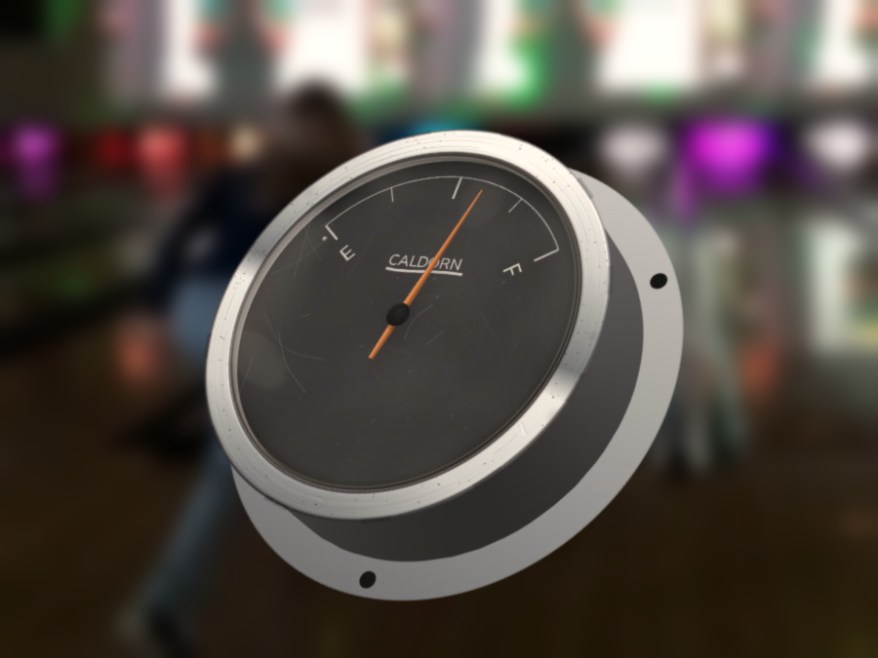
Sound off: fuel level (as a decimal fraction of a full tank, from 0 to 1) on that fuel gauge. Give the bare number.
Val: 0.625
